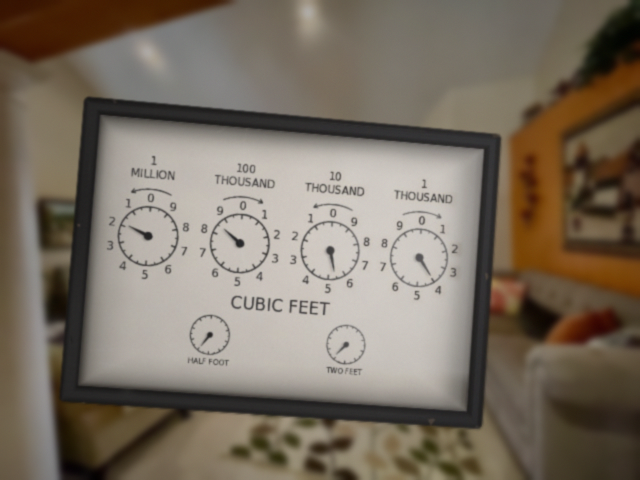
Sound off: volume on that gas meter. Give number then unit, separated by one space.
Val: 185400 ft³
